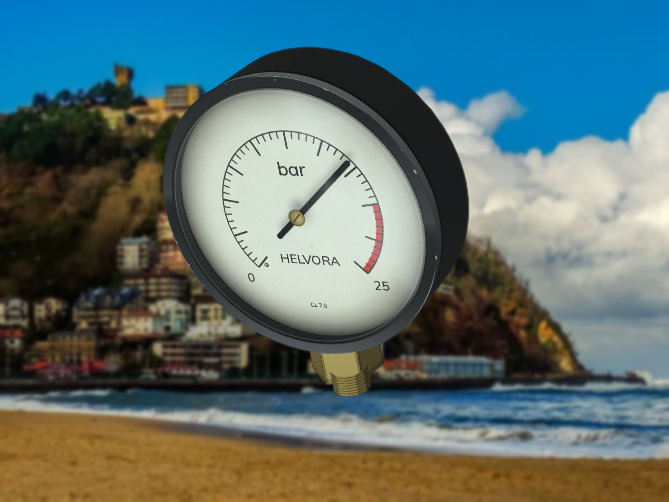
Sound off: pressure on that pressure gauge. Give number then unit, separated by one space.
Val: 17 bar
